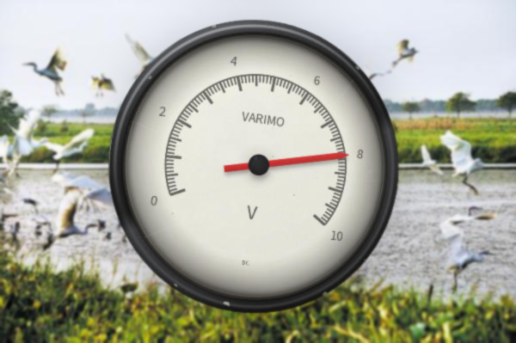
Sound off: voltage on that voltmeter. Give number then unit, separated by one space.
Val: 8 V
